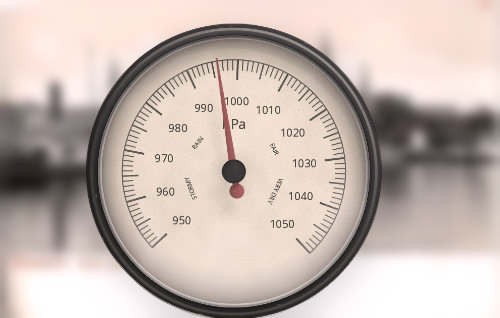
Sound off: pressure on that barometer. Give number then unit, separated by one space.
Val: 996 hPa
